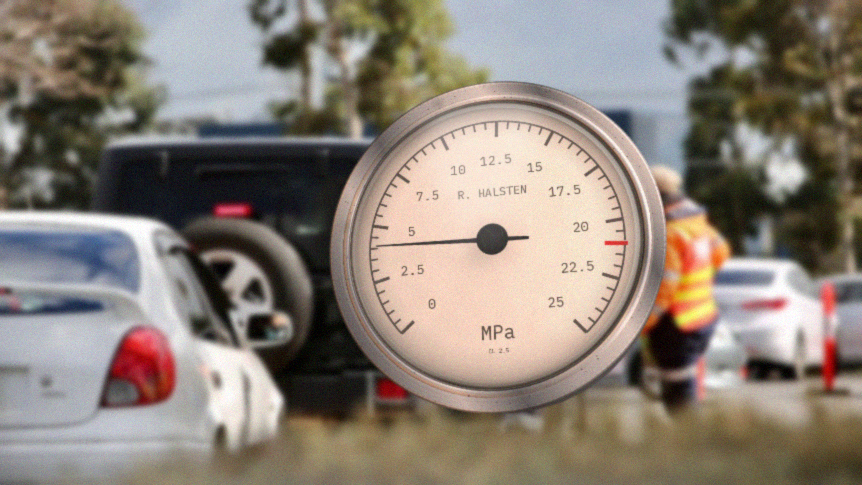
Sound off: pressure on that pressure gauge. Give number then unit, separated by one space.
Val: 4 MPa
